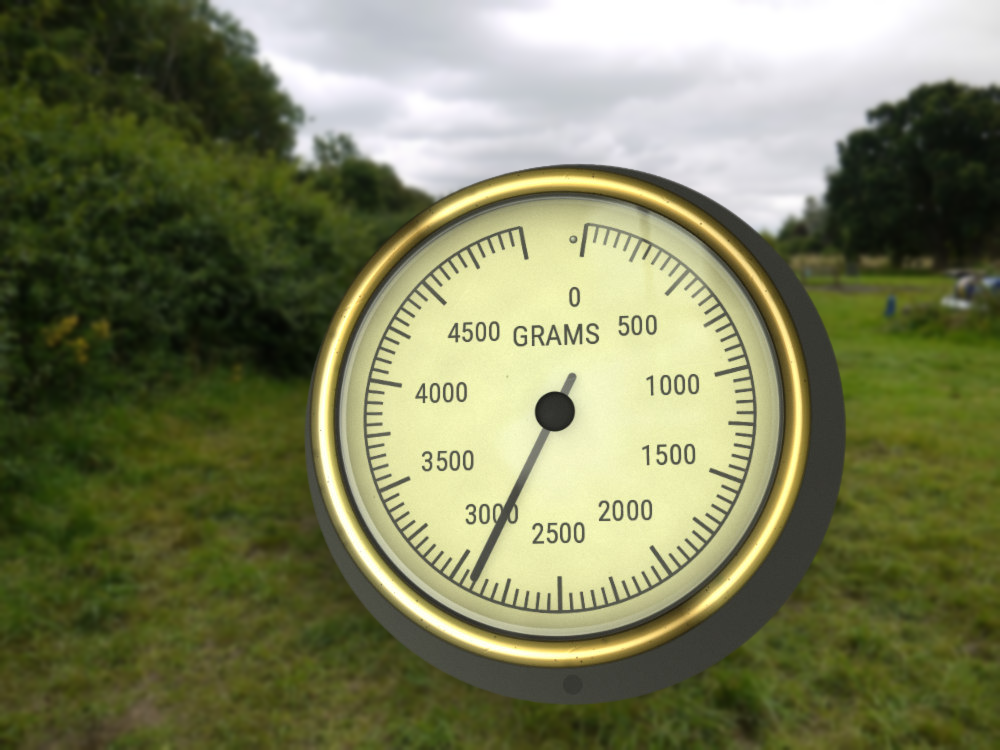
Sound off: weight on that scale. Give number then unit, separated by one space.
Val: 2900 g
